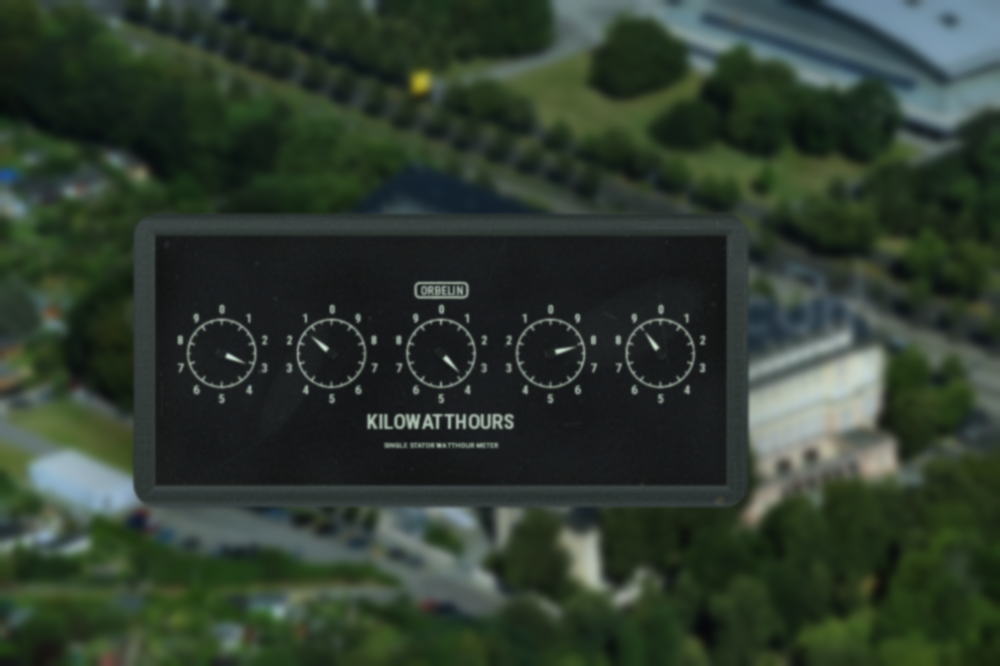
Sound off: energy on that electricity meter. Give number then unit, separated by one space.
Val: 31379 kWh
